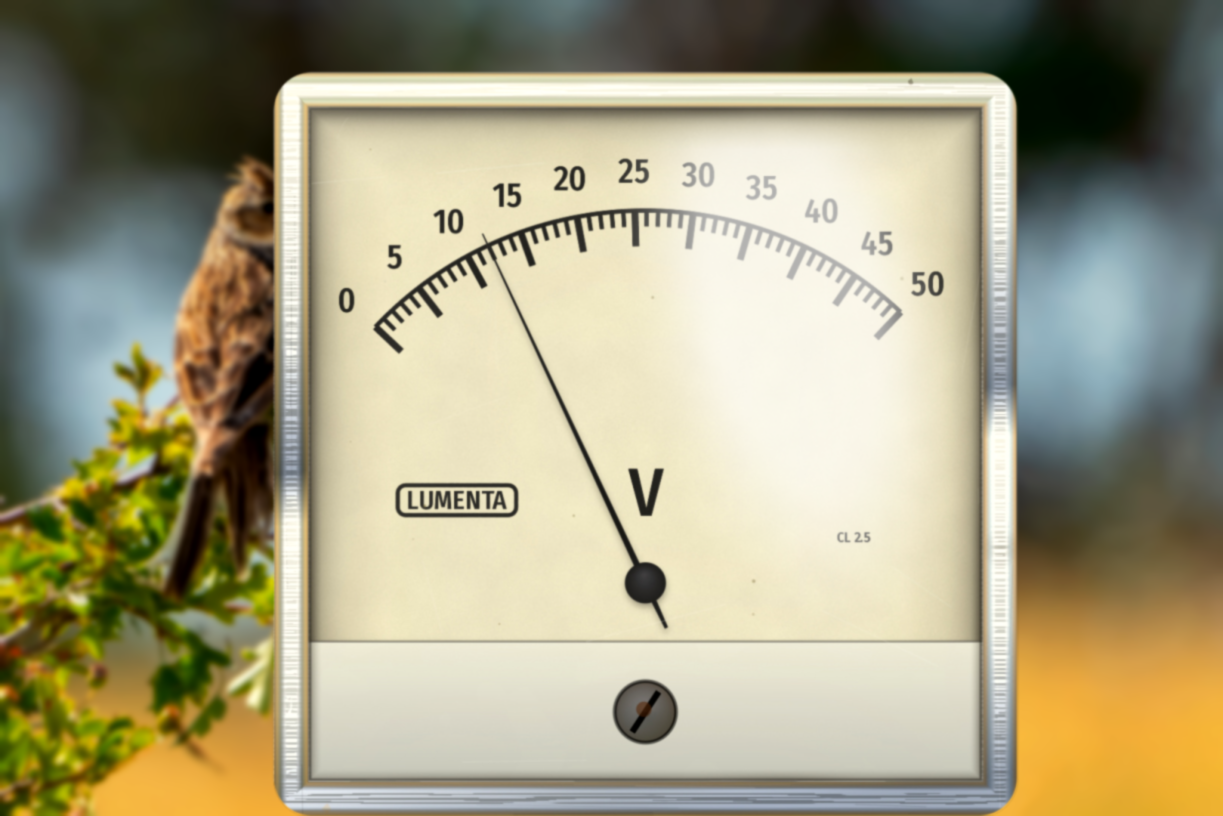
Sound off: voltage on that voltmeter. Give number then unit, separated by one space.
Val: 12 V
